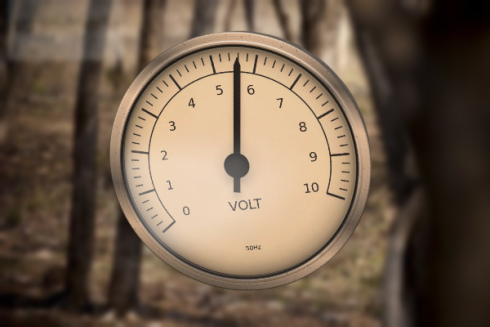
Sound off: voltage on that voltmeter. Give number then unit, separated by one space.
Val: 5.6 V
